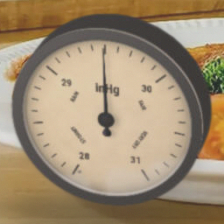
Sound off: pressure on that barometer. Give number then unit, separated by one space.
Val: 29.5 inHg
